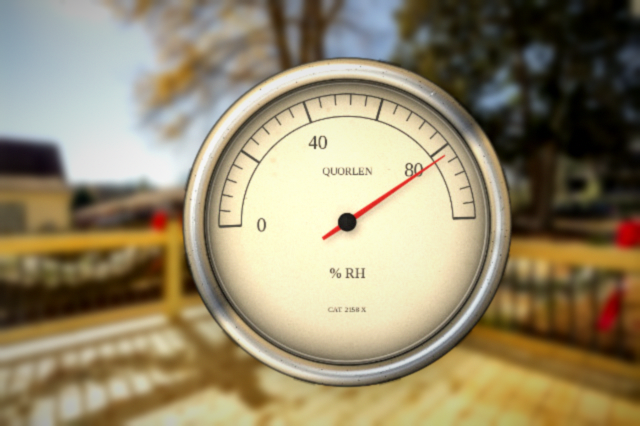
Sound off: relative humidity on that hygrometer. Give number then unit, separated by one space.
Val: 82 %
